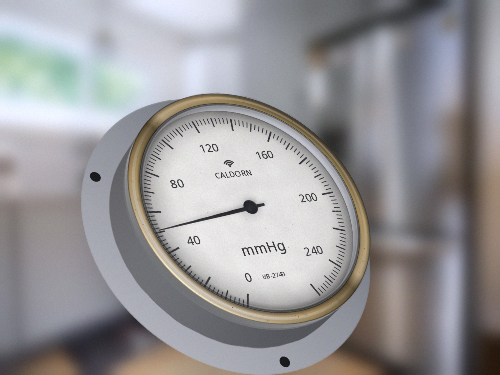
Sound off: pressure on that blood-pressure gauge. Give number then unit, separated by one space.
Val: 50 mmHg
